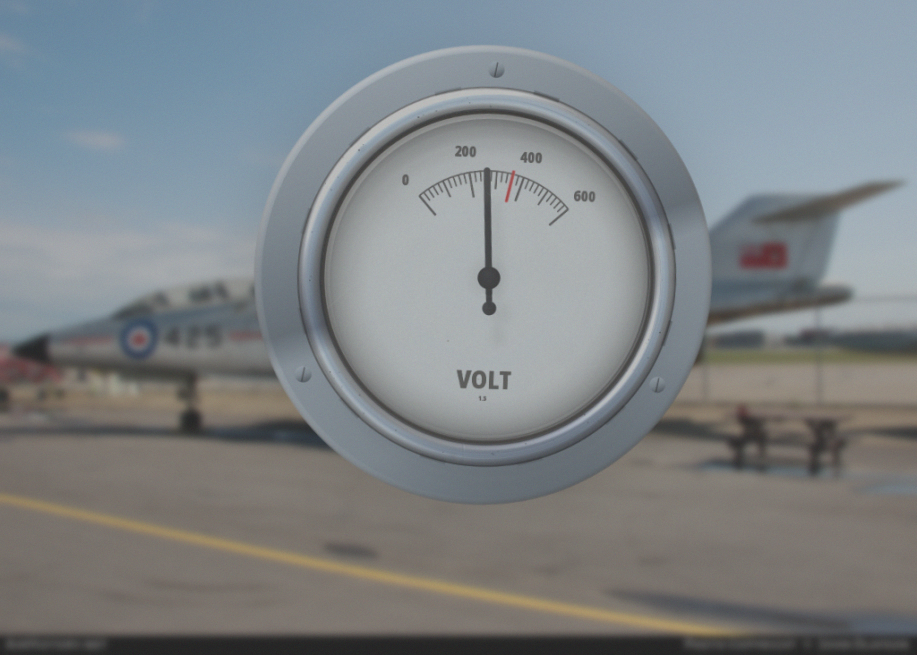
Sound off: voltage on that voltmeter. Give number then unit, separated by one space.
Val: 260 V
